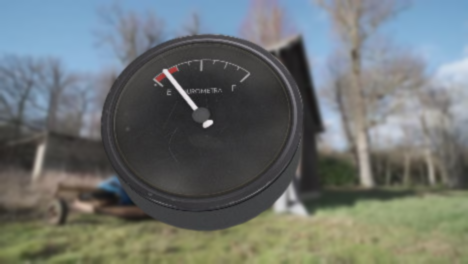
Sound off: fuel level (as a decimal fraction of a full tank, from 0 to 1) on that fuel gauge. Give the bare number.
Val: 0.125
